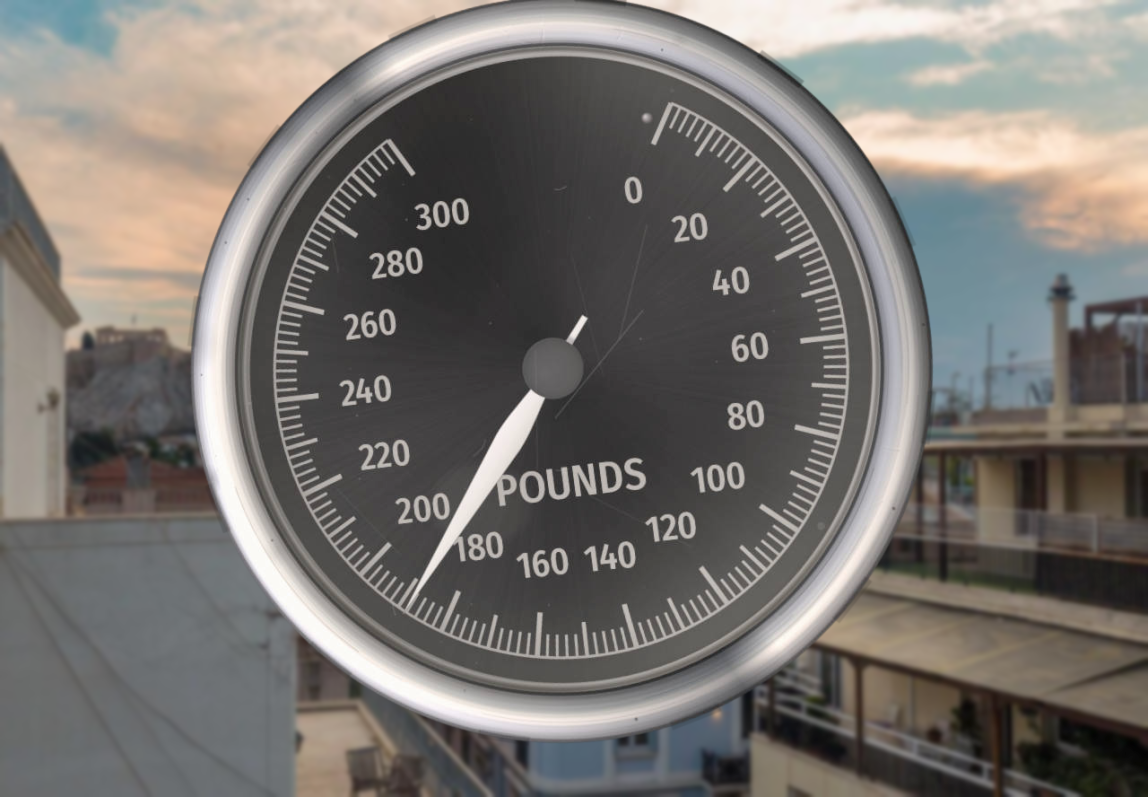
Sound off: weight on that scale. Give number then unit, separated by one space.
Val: 188 lb
